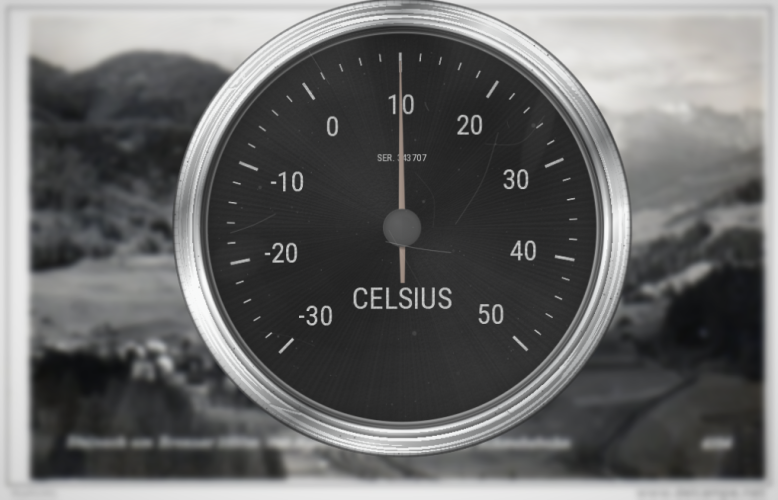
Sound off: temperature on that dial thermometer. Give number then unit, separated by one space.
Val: 10 °C
